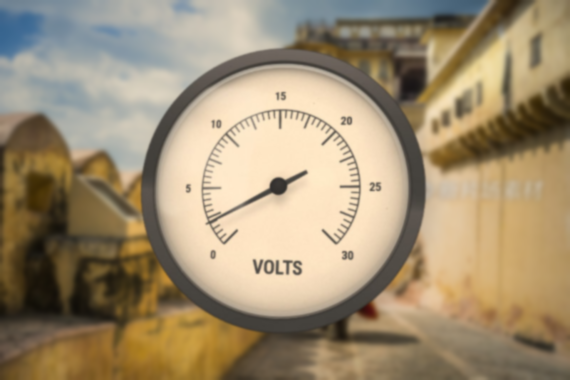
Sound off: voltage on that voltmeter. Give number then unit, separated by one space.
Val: 2 V
